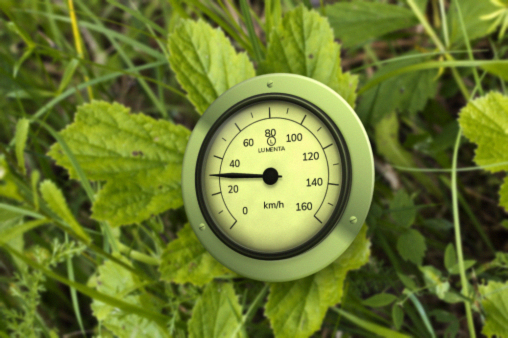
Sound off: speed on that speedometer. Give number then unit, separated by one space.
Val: 30 km/h
